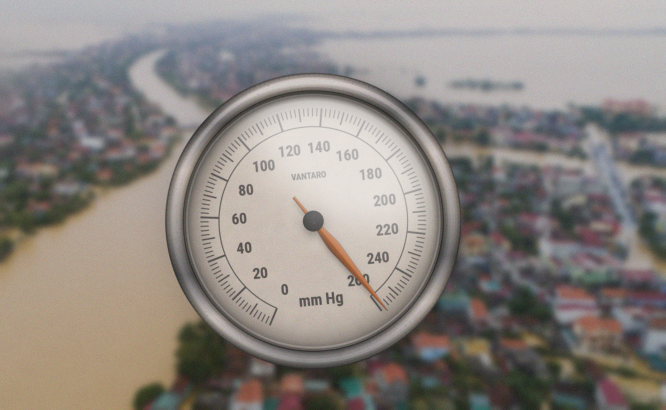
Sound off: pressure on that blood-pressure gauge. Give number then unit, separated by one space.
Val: 258 mmHg
